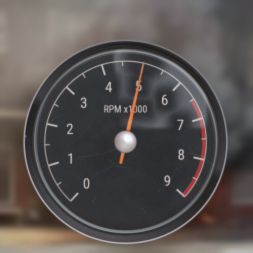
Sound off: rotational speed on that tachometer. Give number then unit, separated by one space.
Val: 5000 rpm
